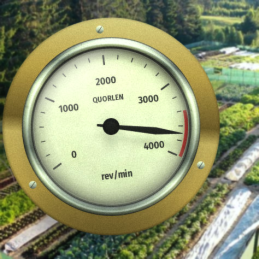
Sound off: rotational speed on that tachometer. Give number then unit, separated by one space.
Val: 3700 rpm
